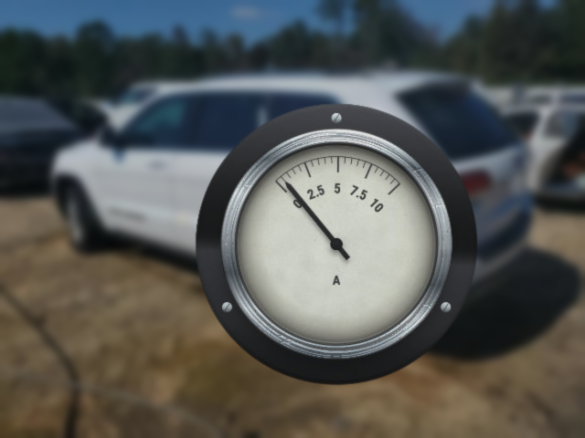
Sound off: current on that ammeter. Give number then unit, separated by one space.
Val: 0.5 A
